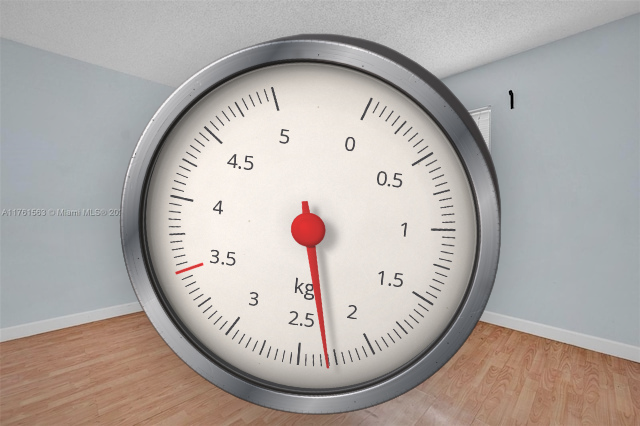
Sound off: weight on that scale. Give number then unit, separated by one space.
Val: 2.3 kg
